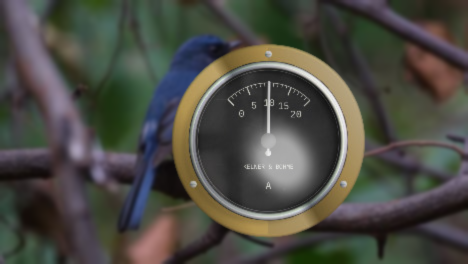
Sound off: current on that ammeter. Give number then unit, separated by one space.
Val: 10 A
